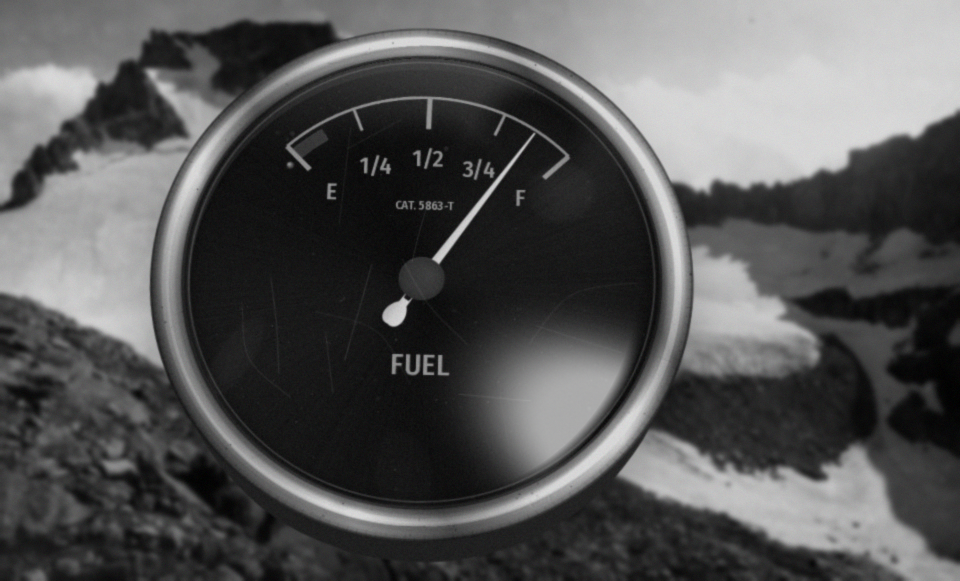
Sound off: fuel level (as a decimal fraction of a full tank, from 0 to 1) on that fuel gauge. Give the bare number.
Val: 0.875
